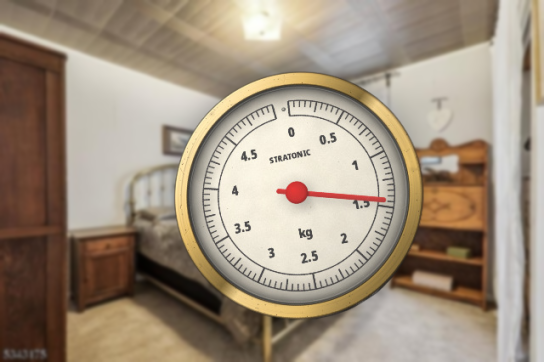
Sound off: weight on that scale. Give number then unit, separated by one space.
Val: 1.45 kg
